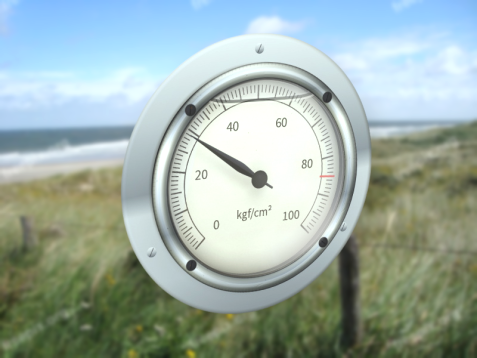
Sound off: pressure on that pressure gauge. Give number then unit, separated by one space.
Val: 29 kg/cm²
